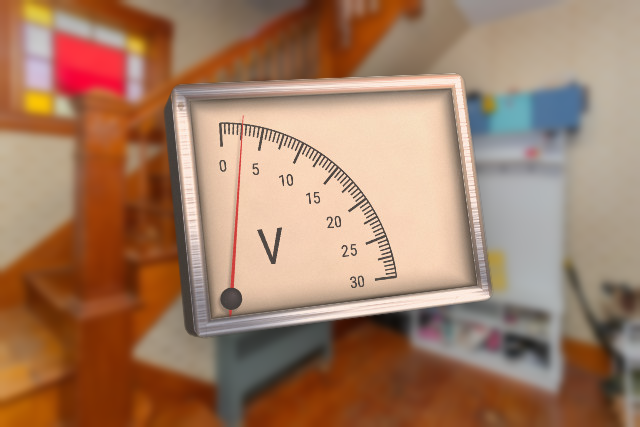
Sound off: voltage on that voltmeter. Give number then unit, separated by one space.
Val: 2.5 V
